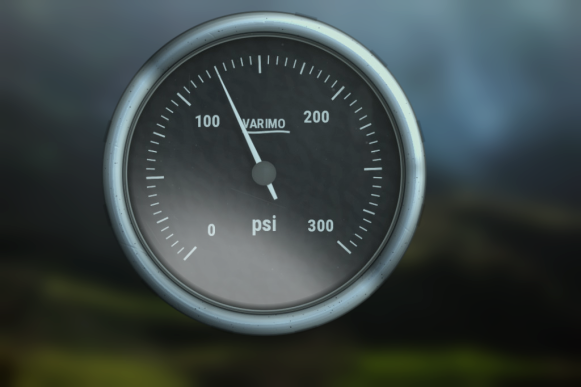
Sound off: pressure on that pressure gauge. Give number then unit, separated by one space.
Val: 125 psi
